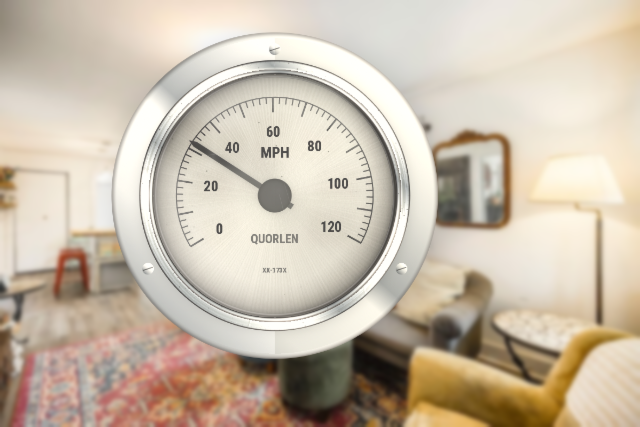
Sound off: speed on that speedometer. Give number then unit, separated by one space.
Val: 32 mph
